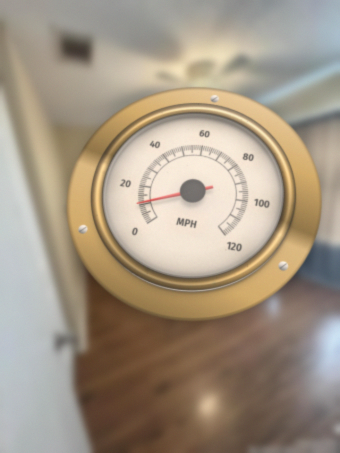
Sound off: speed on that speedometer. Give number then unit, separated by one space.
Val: 10 mph
